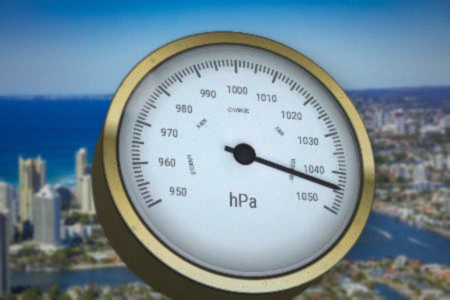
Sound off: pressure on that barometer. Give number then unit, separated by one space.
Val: 1045 hPa
